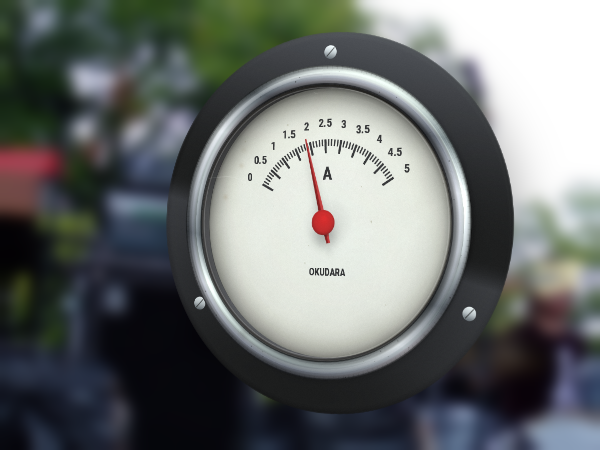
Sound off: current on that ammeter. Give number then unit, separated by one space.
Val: 2 A
